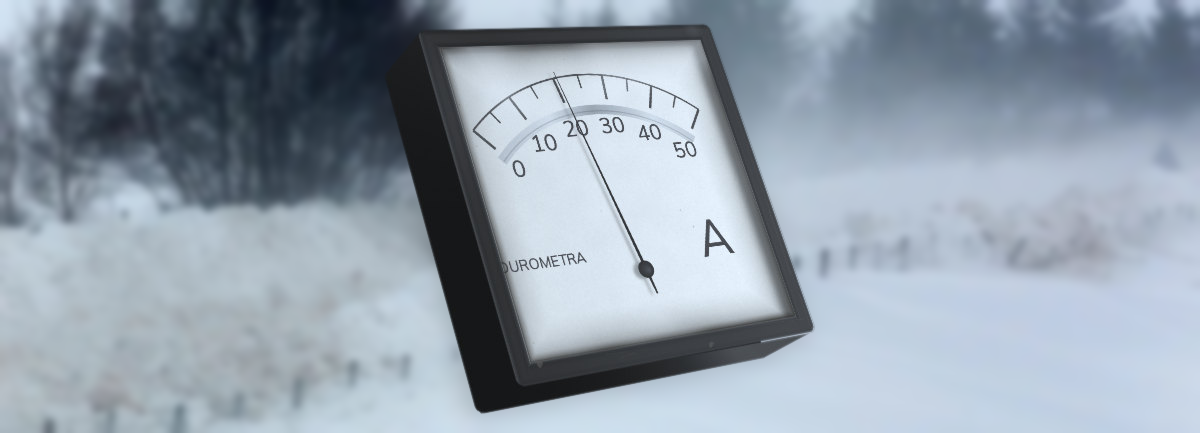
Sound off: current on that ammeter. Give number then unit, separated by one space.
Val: 20 A
